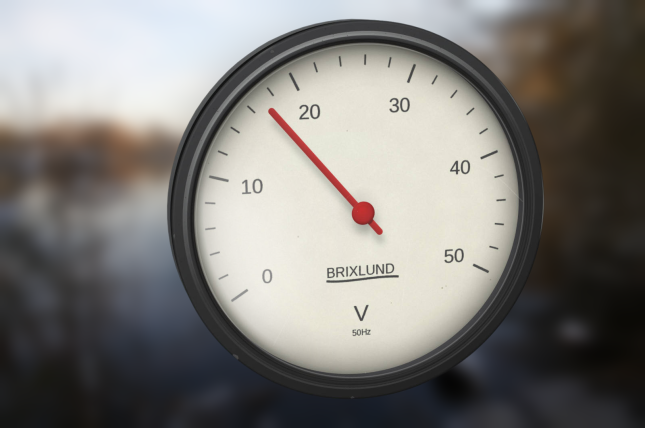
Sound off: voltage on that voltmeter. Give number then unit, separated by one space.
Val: 17 V
